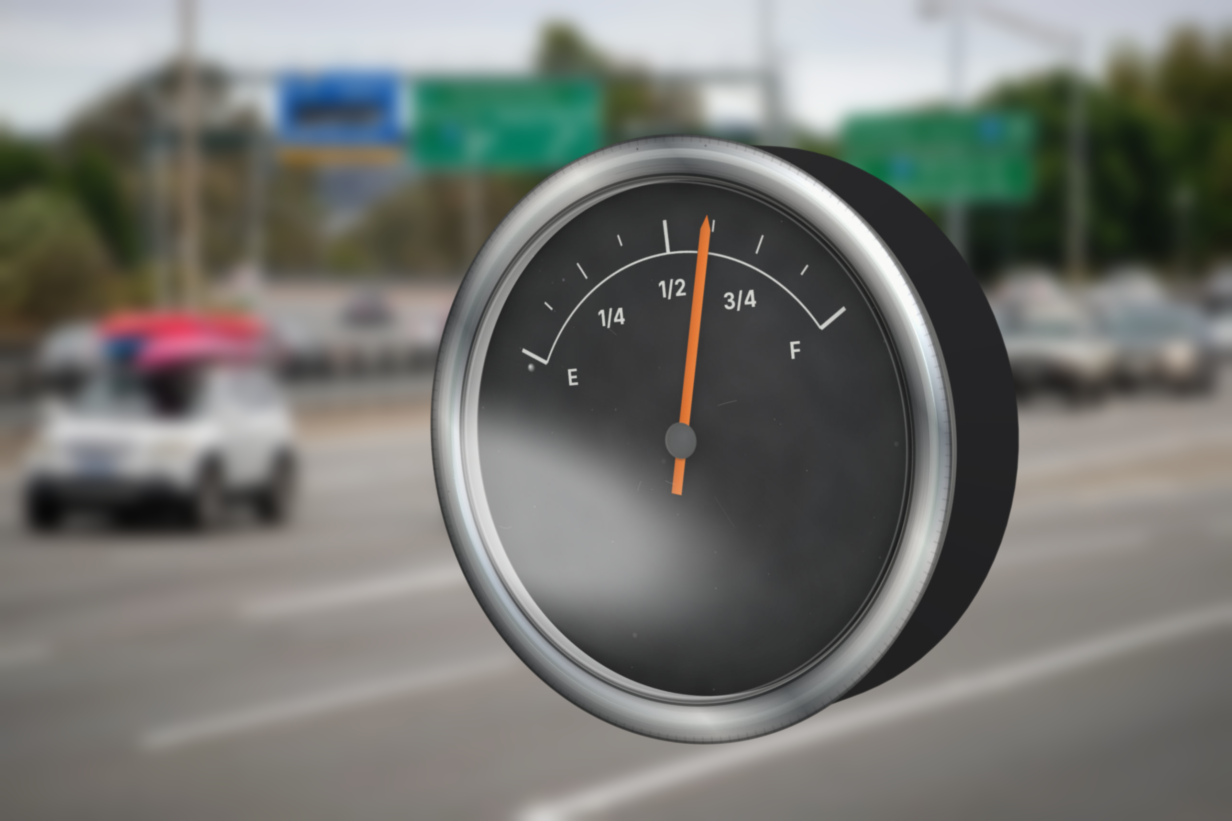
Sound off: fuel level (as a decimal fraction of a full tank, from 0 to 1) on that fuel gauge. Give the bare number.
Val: 0.625
